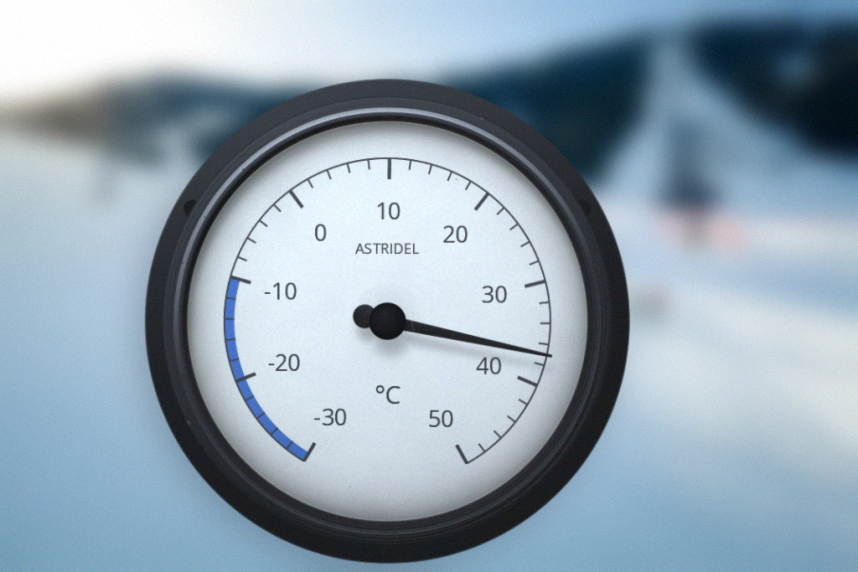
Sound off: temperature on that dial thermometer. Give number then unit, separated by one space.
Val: 37 °C
